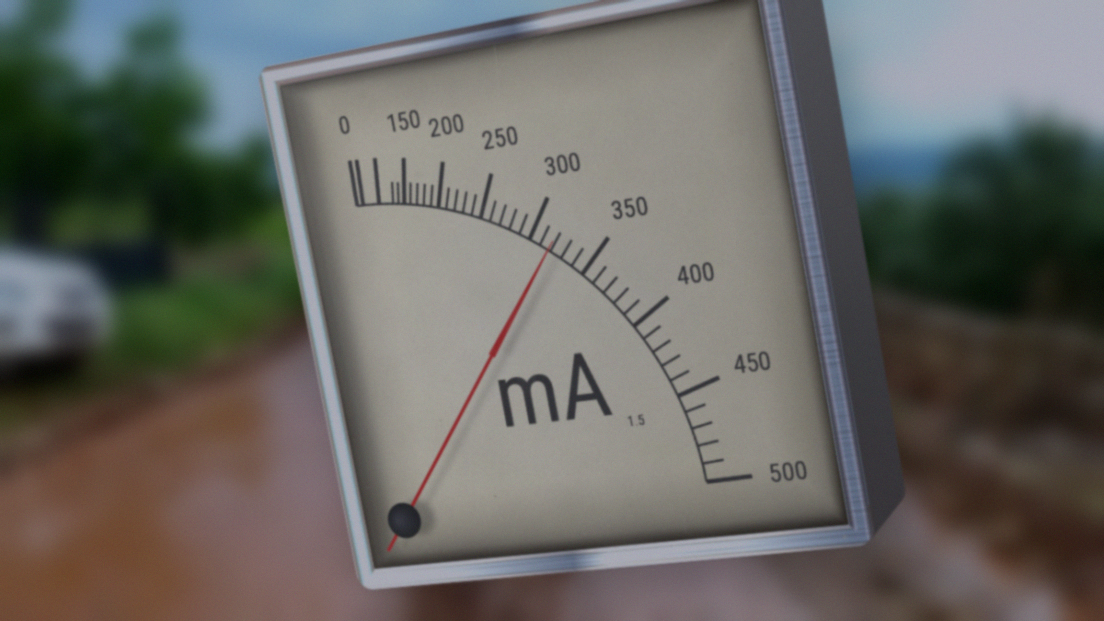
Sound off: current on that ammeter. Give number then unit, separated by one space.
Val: 320 mA
